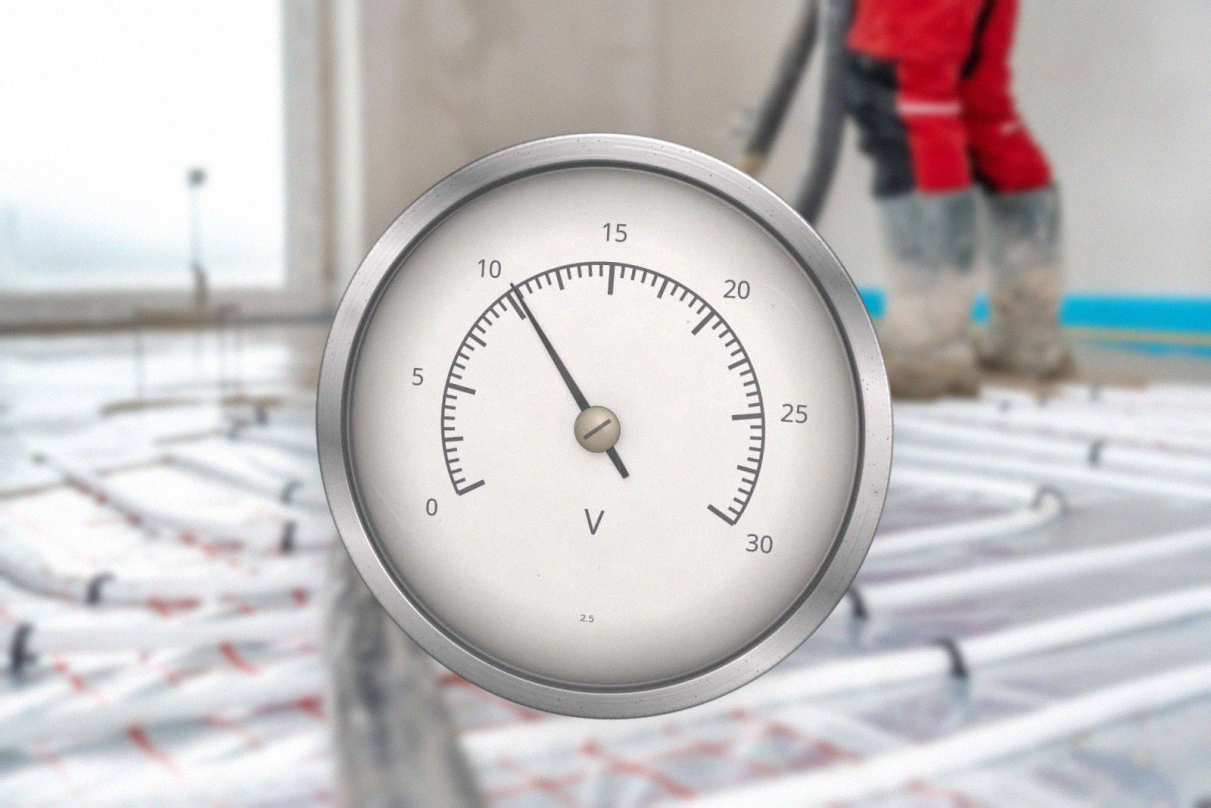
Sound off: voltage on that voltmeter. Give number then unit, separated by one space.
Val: 10.5 V
